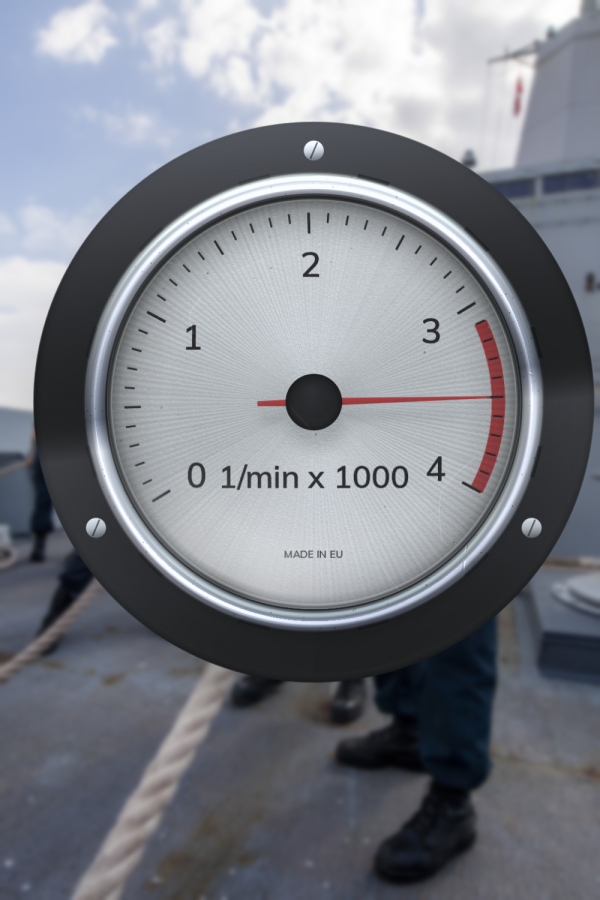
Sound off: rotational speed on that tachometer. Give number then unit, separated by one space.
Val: 3500 rpm
